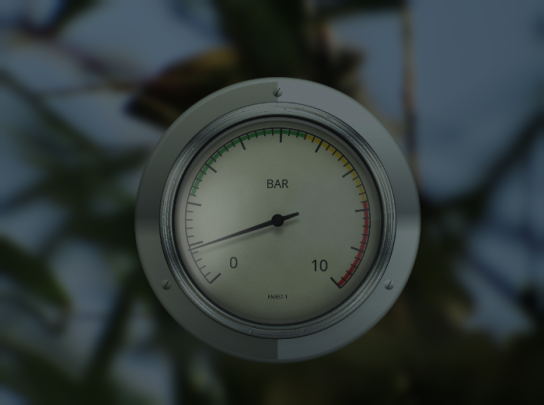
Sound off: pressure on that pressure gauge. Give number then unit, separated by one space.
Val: 0.9 bar
